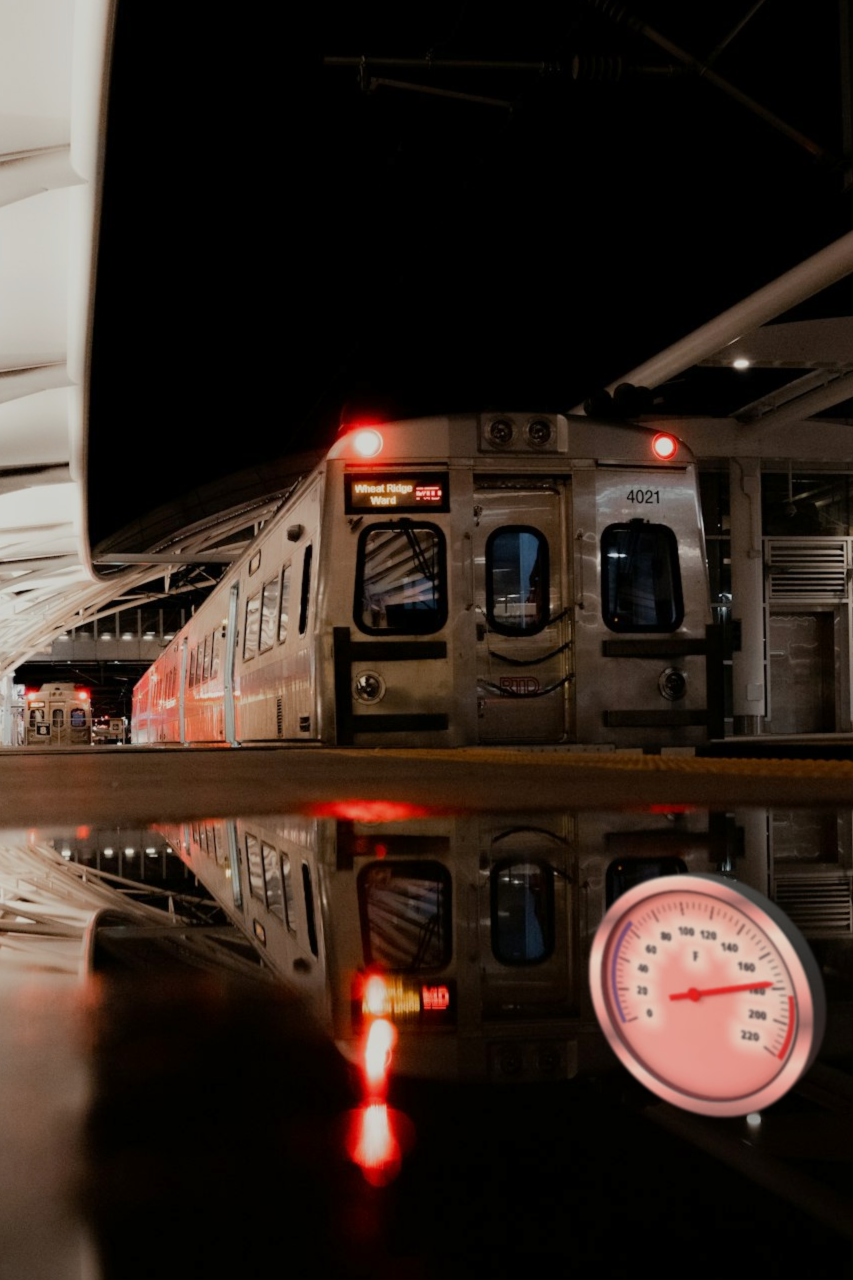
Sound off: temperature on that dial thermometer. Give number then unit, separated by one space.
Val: 176 °F
